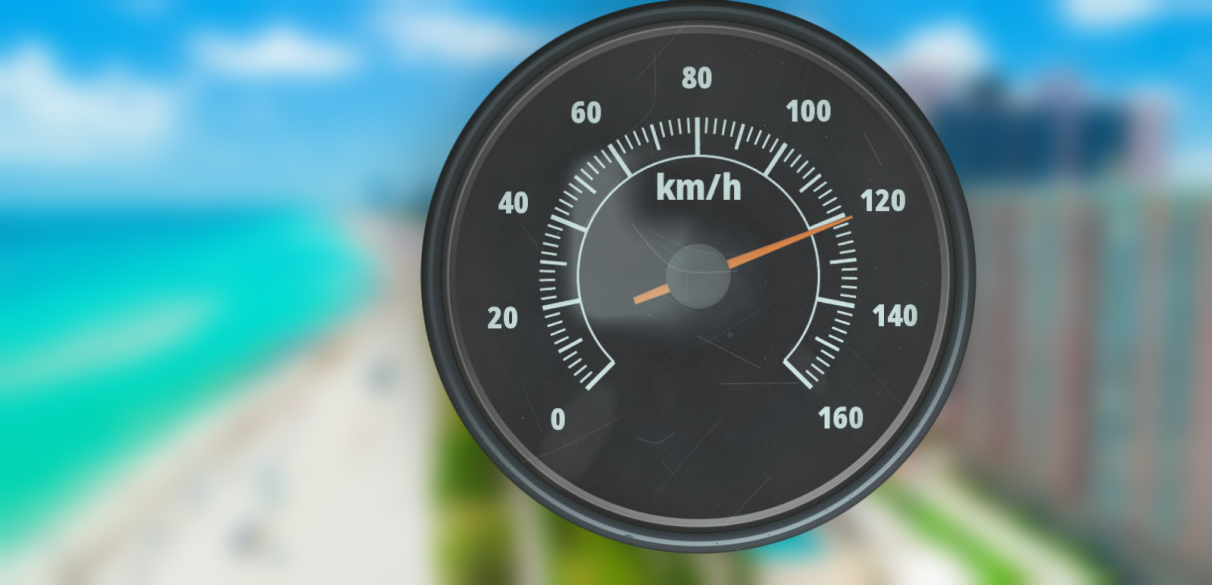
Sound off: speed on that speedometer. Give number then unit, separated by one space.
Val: 121 km/h
